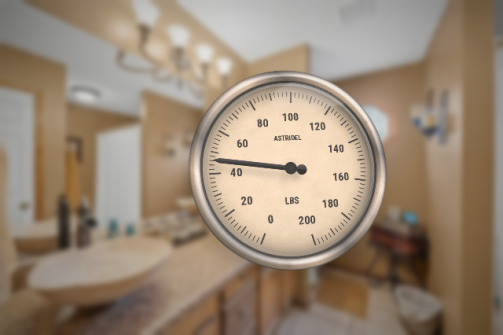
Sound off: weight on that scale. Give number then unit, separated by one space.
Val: 46 lb
